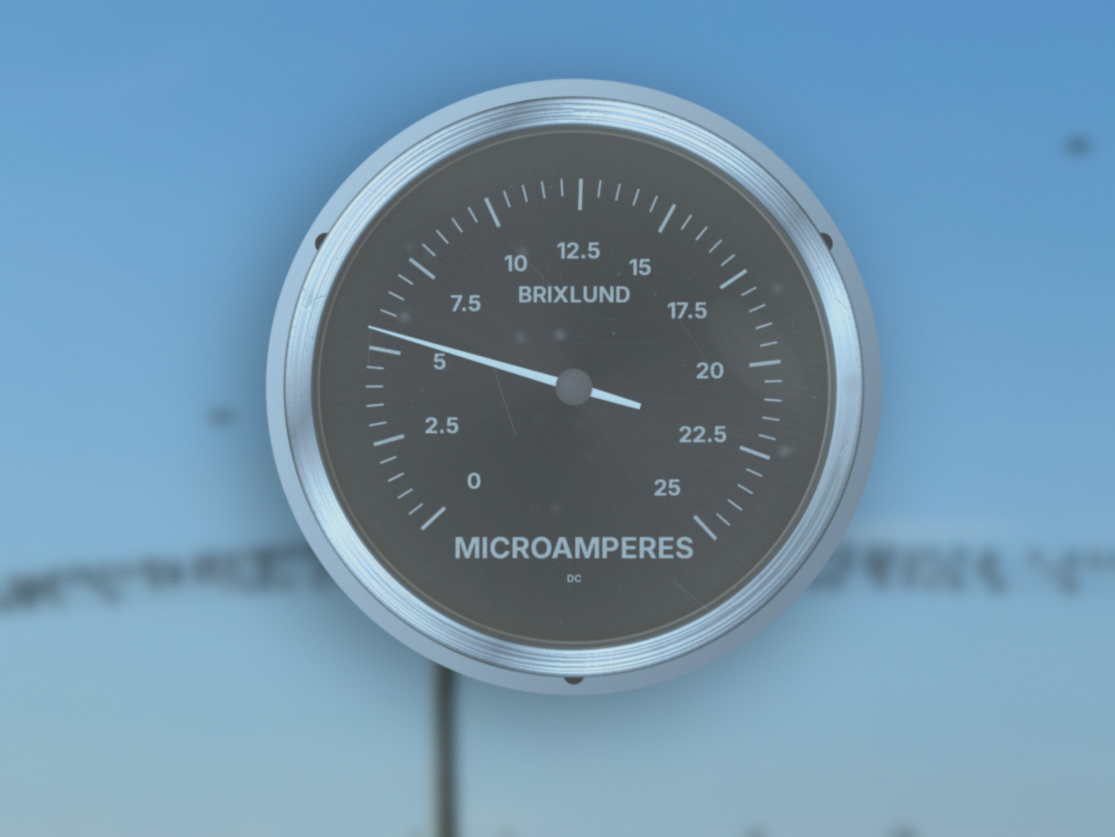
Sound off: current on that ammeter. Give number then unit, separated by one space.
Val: 5.5 µA
